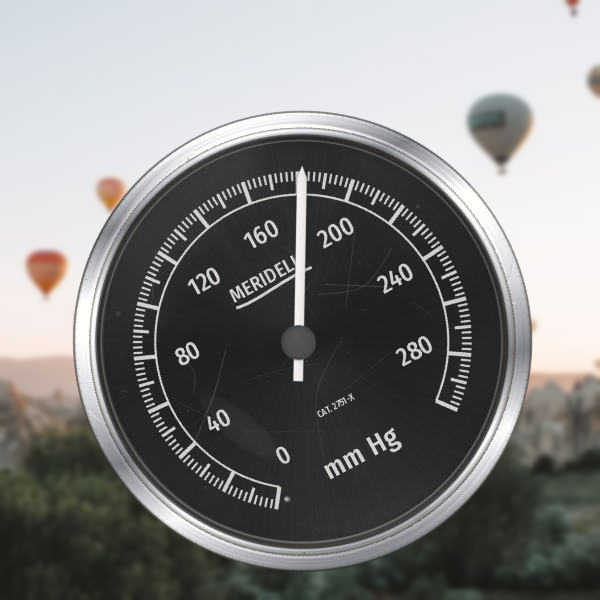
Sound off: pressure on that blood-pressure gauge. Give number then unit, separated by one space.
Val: 182 mmHg
